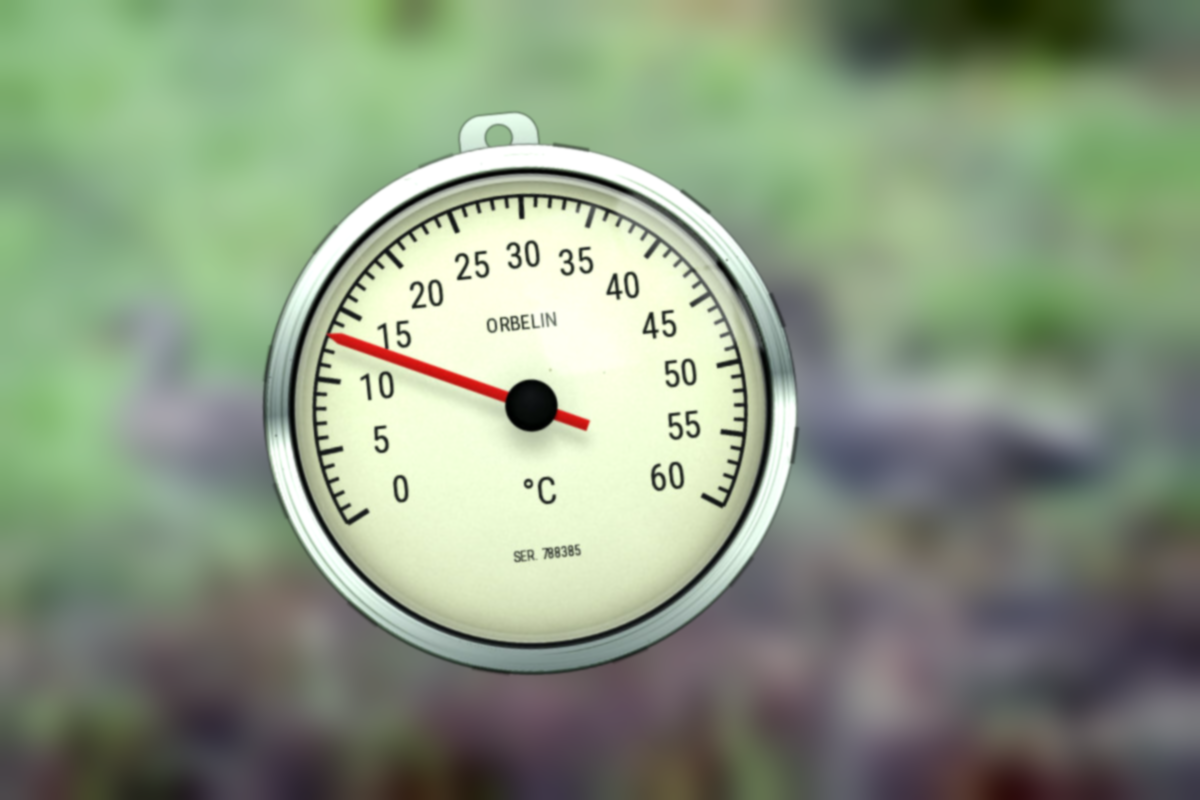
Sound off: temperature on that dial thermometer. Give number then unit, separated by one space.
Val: 13 °C
